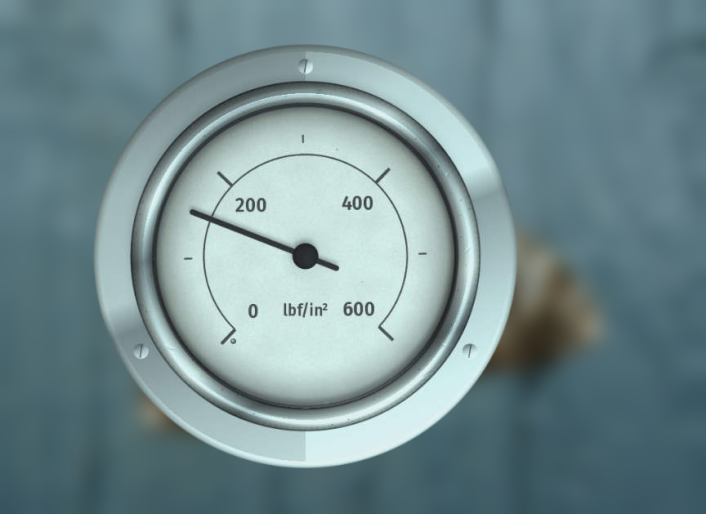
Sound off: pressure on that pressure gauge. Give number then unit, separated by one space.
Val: 150 psi
